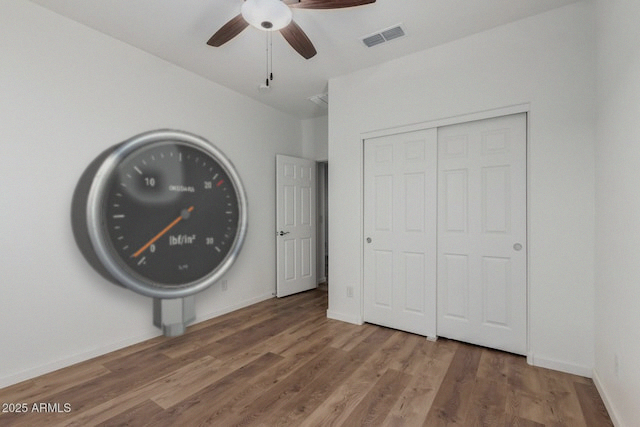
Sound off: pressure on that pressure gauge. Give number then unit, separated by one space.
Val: 1 psi
